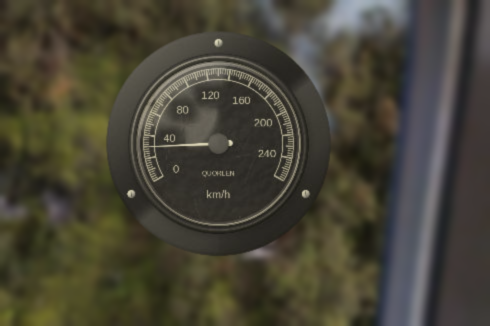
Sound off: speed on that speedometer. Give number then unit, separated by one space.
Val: 30 km/h
